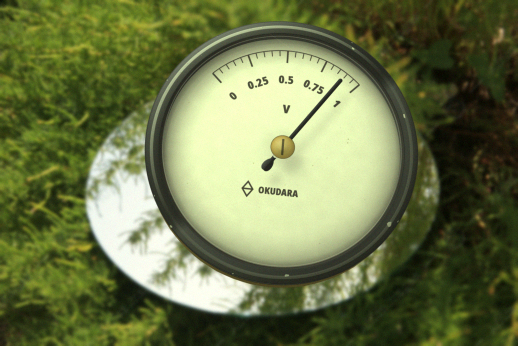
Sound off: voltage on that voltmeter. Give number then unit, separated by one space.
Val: 0.9 V
